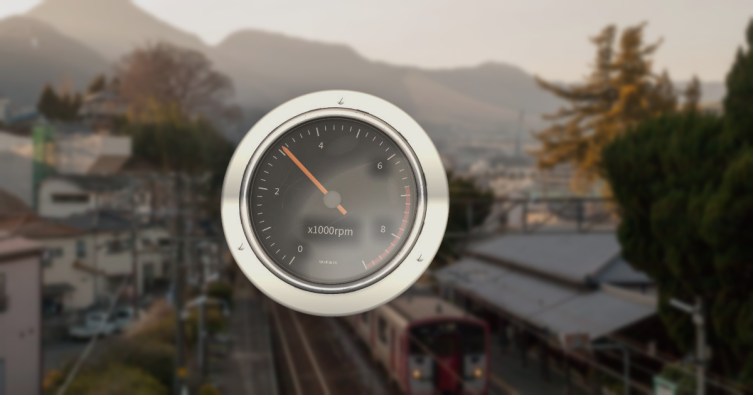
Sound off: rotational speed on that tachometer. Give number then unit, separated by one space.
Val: 3100 rpm
